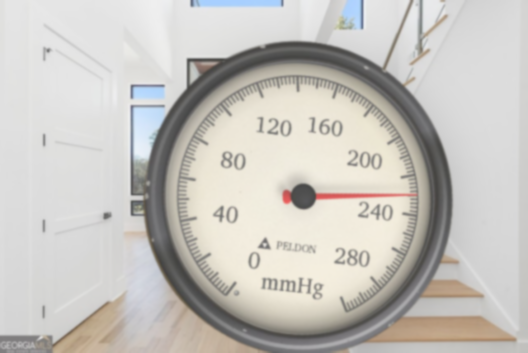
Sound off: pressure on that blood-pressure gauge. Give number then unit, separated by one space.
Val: 230 mmHg
